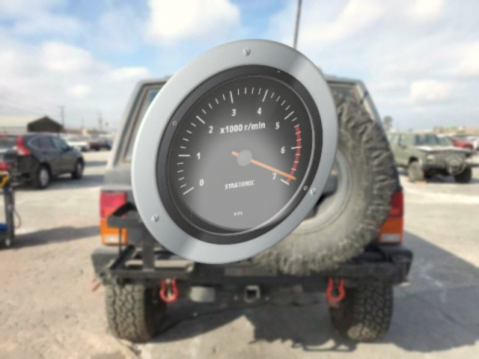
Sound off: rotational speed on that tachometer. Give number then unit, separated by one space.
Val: 6800 rpm
